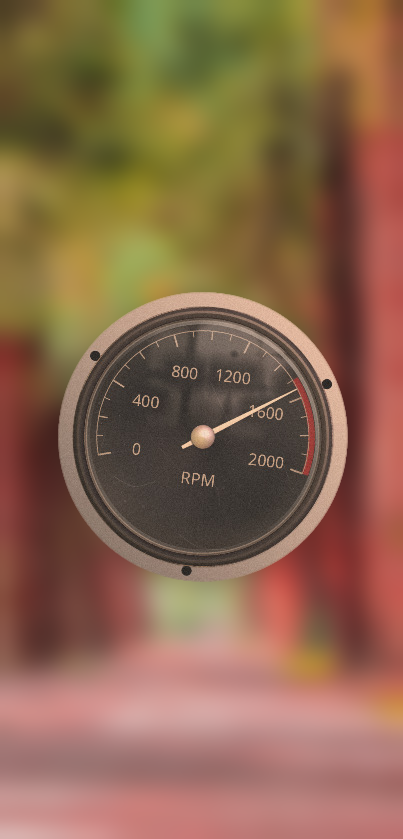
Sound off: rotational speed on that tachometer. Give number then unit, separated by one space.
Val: 1550 rpm
